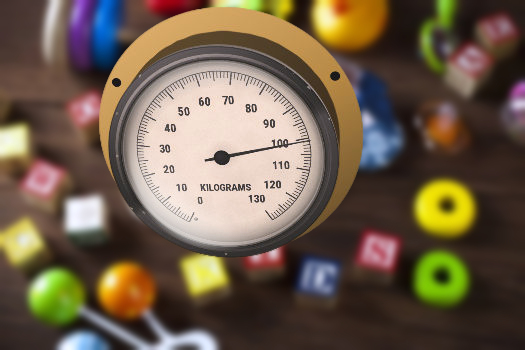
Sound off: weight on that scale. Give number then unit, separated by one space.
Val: 100 kg
